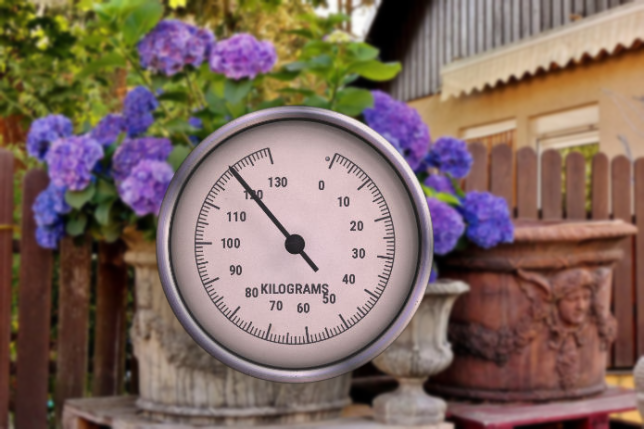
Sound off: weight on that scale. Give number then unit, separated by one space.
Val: 120 kg
